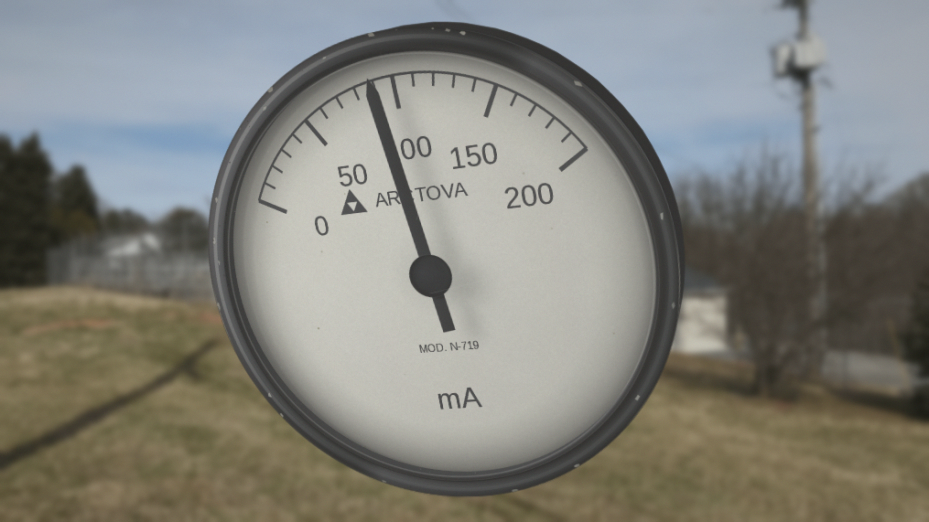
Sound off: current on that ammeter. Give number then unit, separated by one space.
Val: 90 mA
